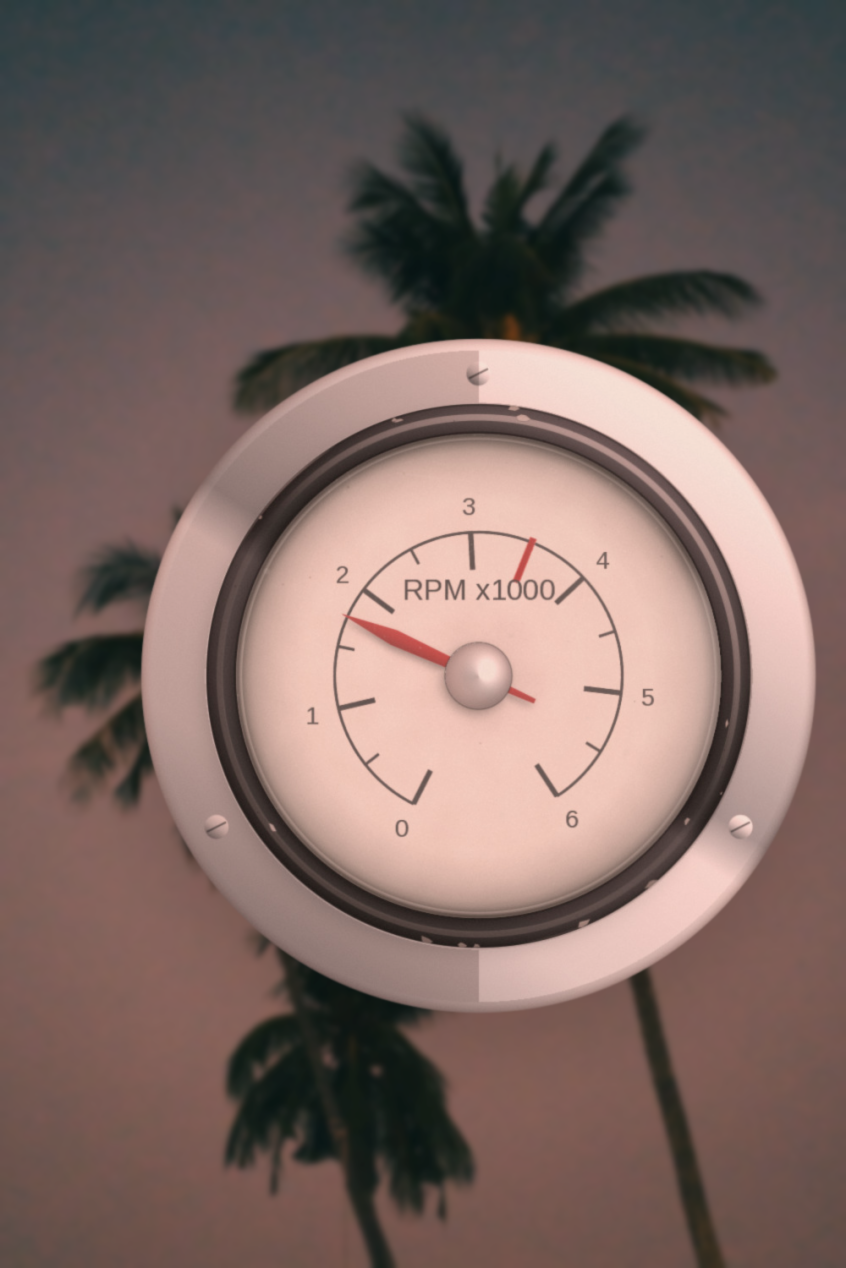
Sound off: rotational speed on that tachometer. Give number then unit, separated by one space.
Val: 1750 rpm
